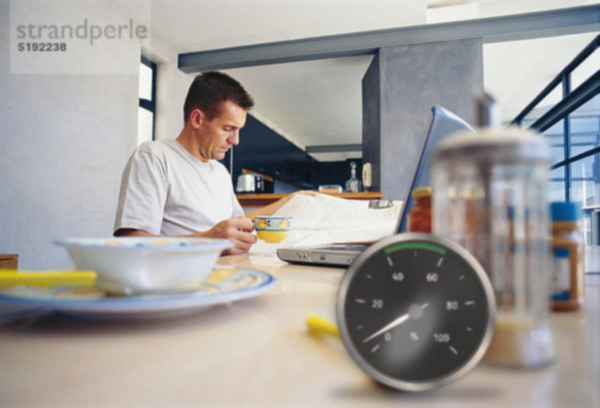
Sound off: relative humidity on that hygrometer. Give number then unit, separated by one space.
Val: 5 %
